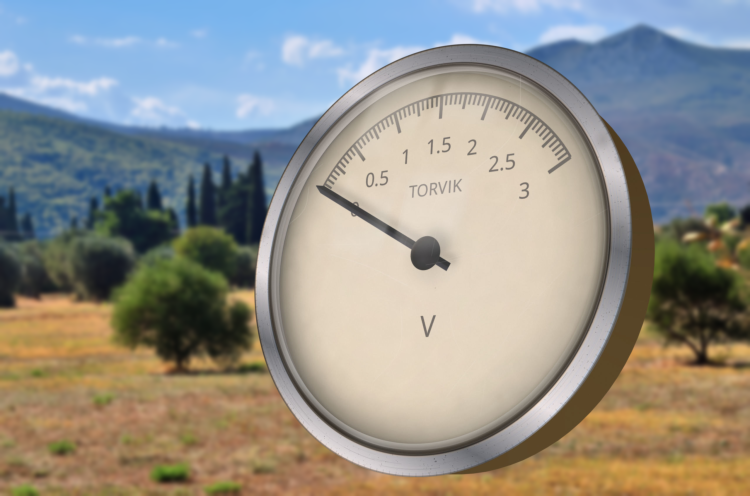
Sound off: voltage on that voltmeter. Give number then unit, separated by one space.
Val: 0 V
